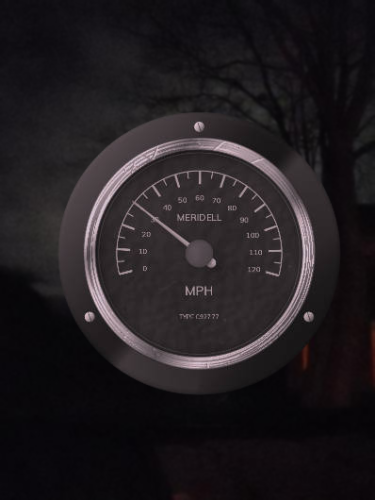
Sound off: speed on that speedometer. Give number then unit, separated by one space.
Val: 30 mph
